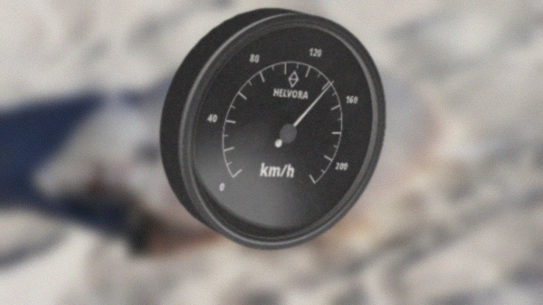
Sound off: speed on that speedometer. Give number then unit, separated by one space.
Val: 140 km/h
